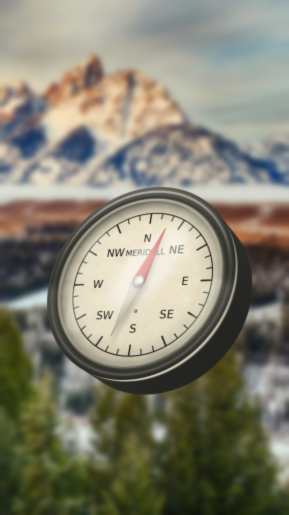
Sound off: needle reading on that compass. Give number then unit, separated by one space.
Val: 20 °
